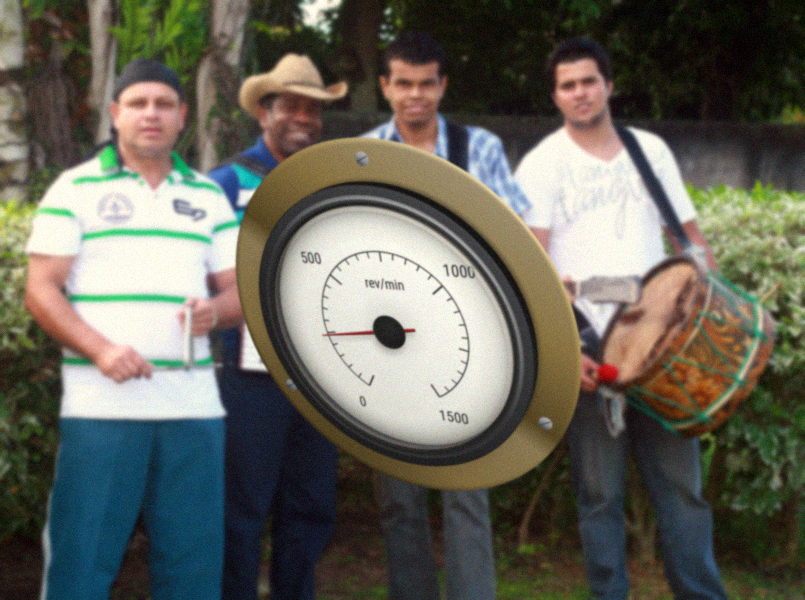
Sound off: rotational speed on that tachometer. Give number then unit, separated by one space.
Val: 250 rpm
